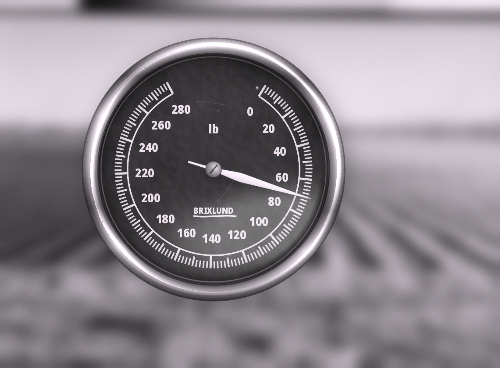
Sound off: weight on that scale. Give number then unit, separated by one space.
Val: 70 lb
